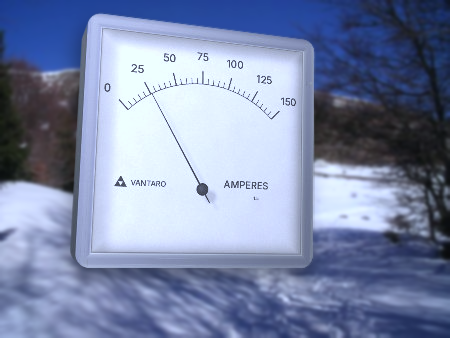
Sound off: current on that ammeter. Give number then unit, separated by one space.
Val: 25 A
